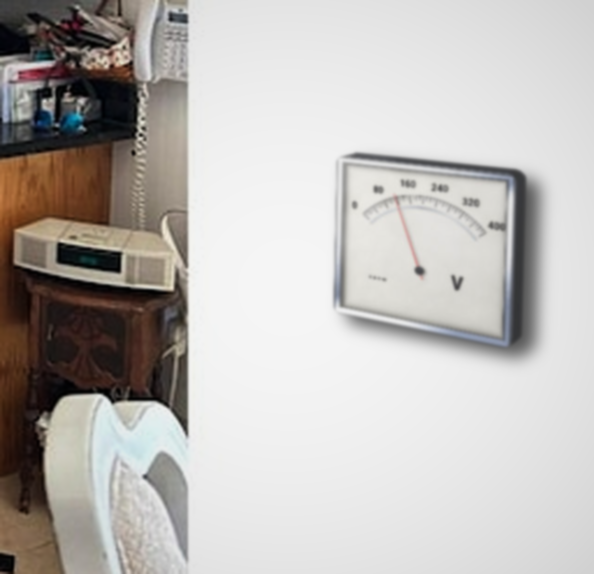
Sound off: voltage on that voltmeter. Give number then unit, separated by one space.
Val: 120 V
